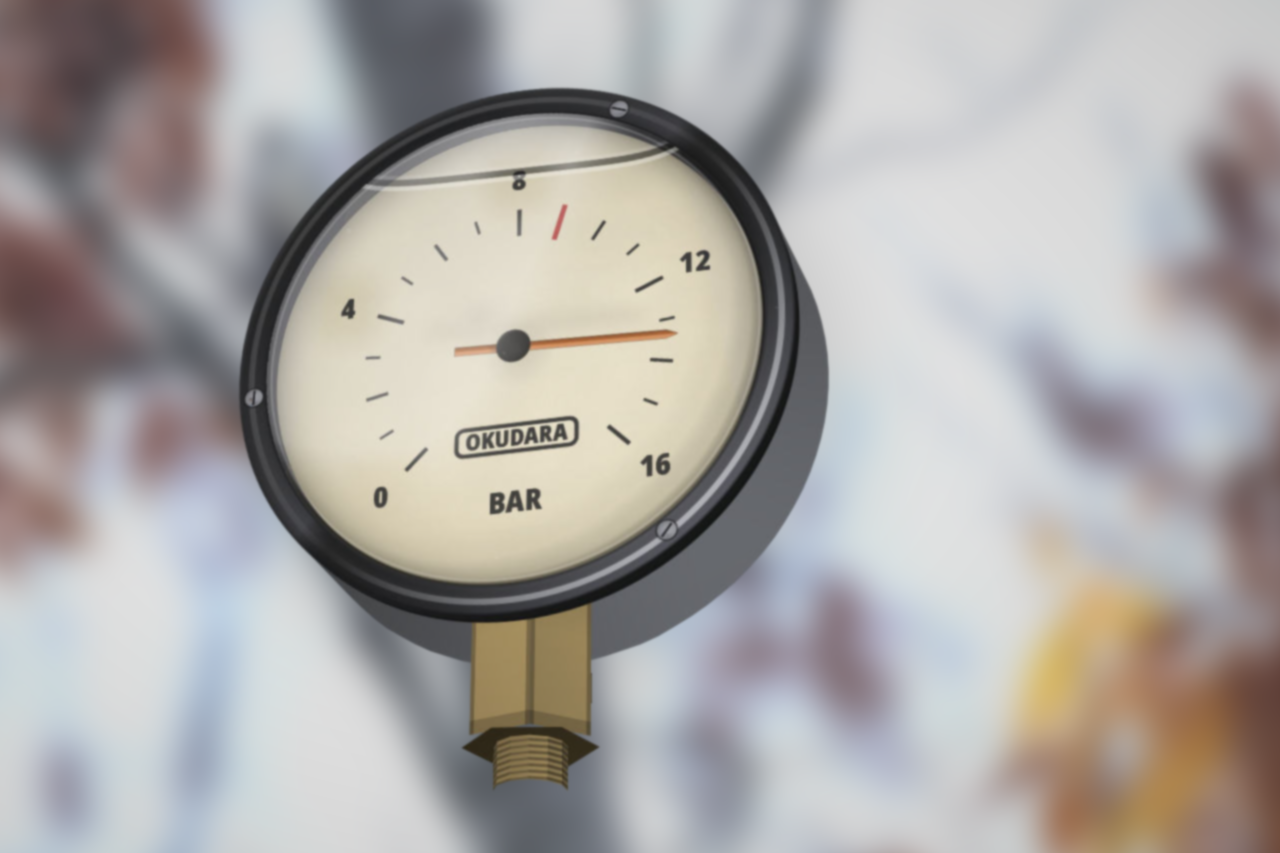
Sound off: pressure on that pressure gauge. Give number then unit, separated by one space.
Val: 13.5 bar
